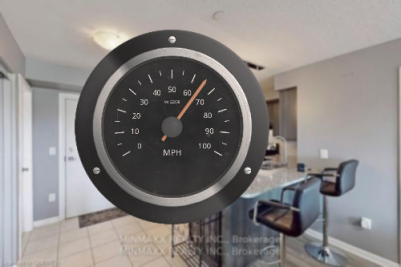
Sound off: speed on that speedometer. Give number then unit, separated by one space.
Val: 65 mph
